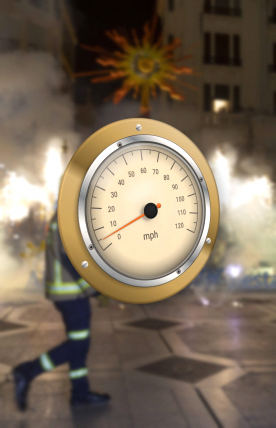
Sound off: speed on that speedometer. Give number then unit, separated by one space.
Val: 5 mph
